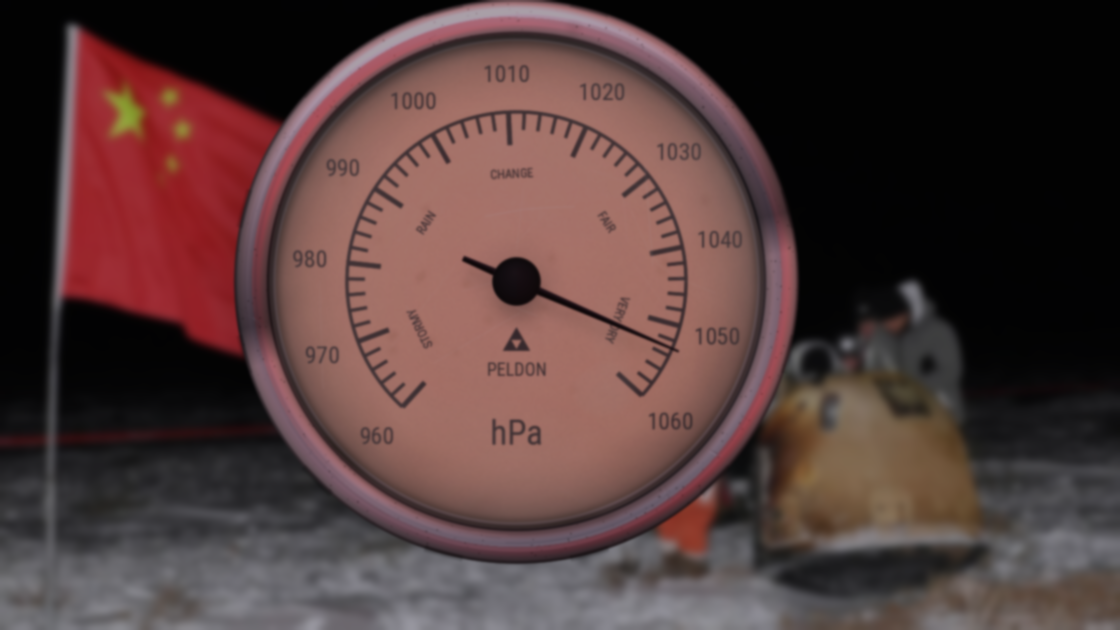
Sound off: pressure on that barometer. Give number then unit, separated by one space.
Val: 1053 hPa
